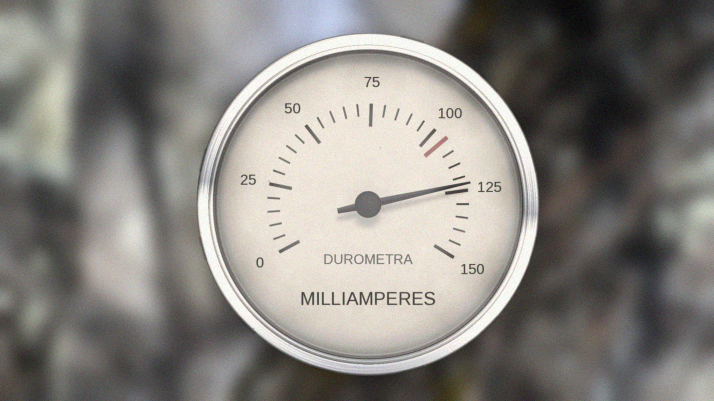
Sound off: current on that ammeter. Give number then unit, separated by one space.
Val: 122.5 mA
